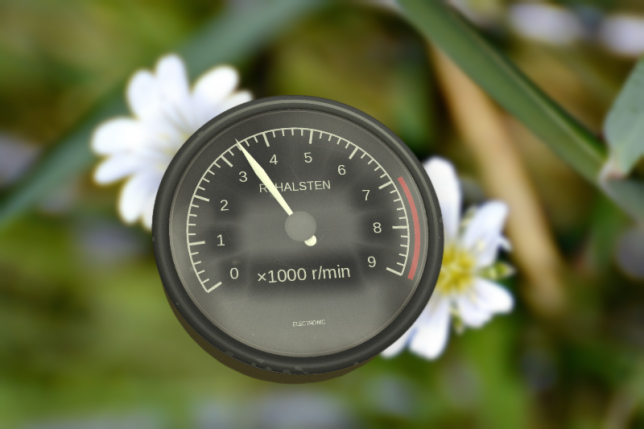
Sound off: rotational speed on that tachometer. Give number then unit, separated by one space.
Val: 3400 rpm
